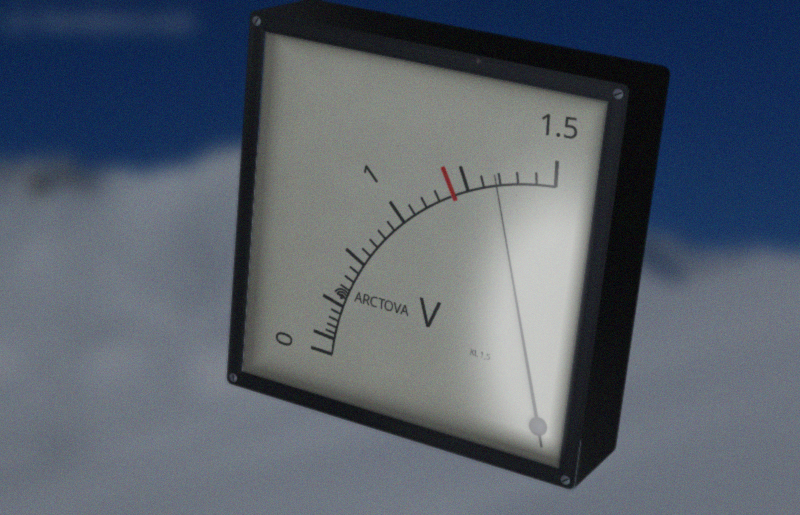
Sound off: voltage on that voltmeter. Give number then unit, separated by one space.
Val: 1.35 V
